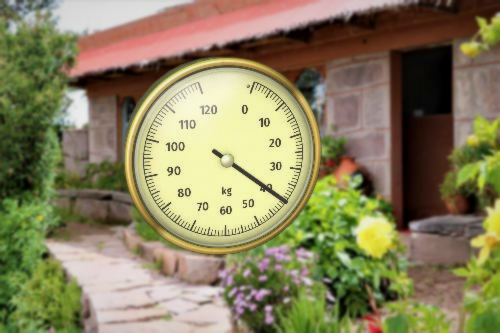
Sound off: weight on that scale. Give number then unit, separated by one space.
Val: 40 kg
